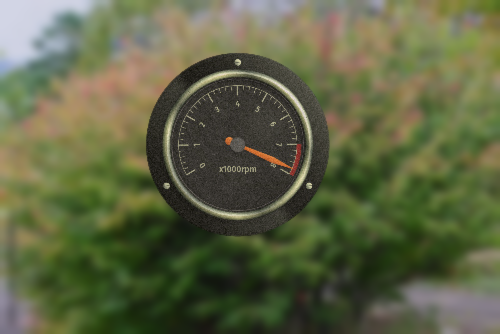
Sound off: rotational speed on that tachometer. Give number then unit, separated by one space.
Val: 7800 rpm
